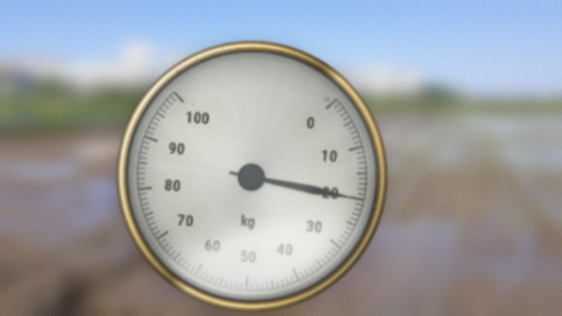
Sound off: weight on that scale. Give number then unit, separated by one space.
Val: 20 kg
